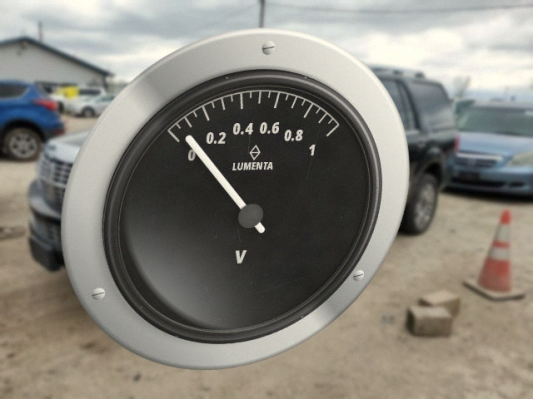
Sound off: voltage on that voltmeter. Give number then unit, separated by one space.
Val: 0.05 V
